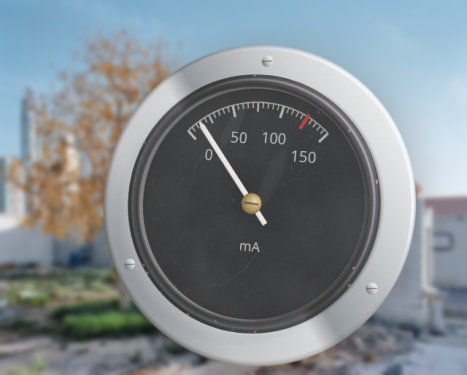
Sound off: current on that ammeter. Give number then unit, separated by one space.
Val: 15 mA
